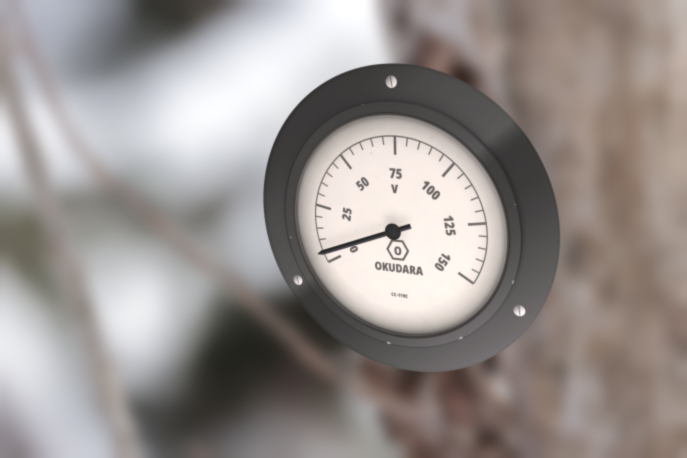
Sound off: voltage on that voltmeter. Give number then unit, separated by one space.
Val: 5 V
